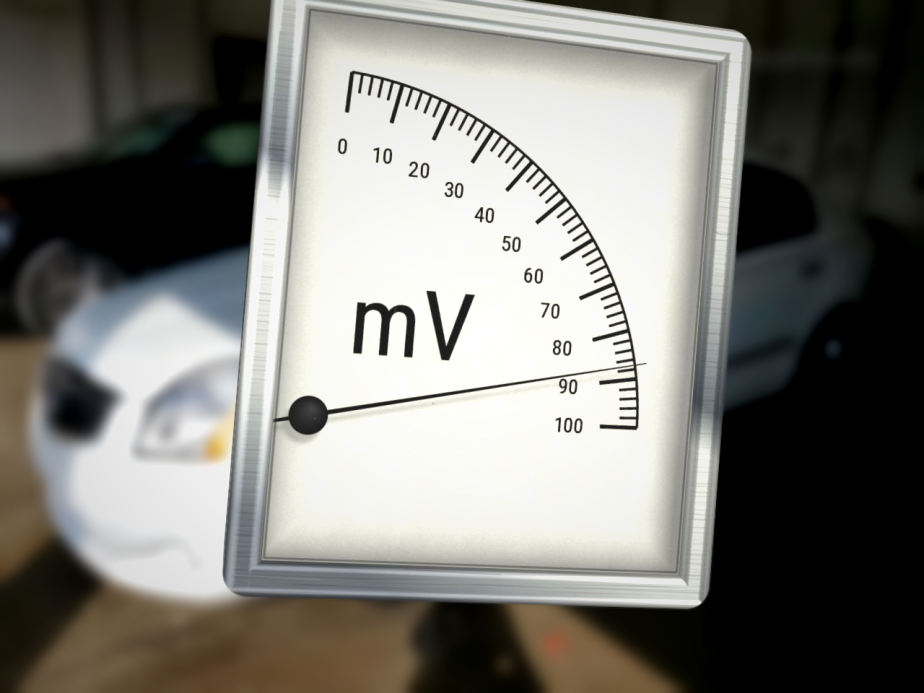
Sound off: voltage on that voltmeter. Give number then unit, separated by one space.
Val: 87 mV
